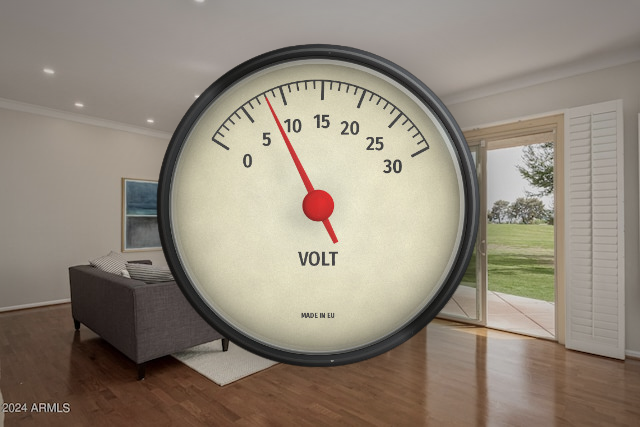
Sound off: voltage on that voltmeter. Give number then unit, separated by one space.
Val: 8 V
